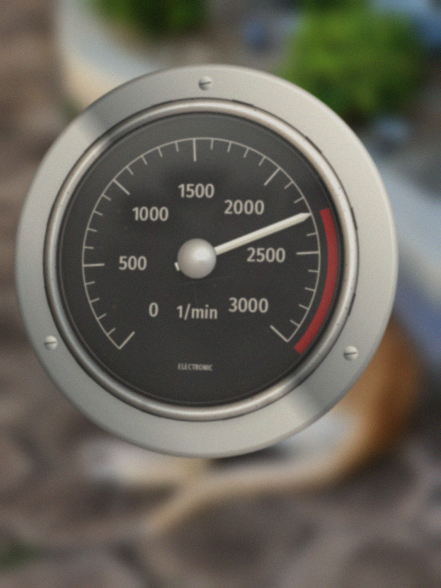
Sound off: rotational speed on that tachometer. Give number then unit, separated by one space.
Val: 2300 rpm
